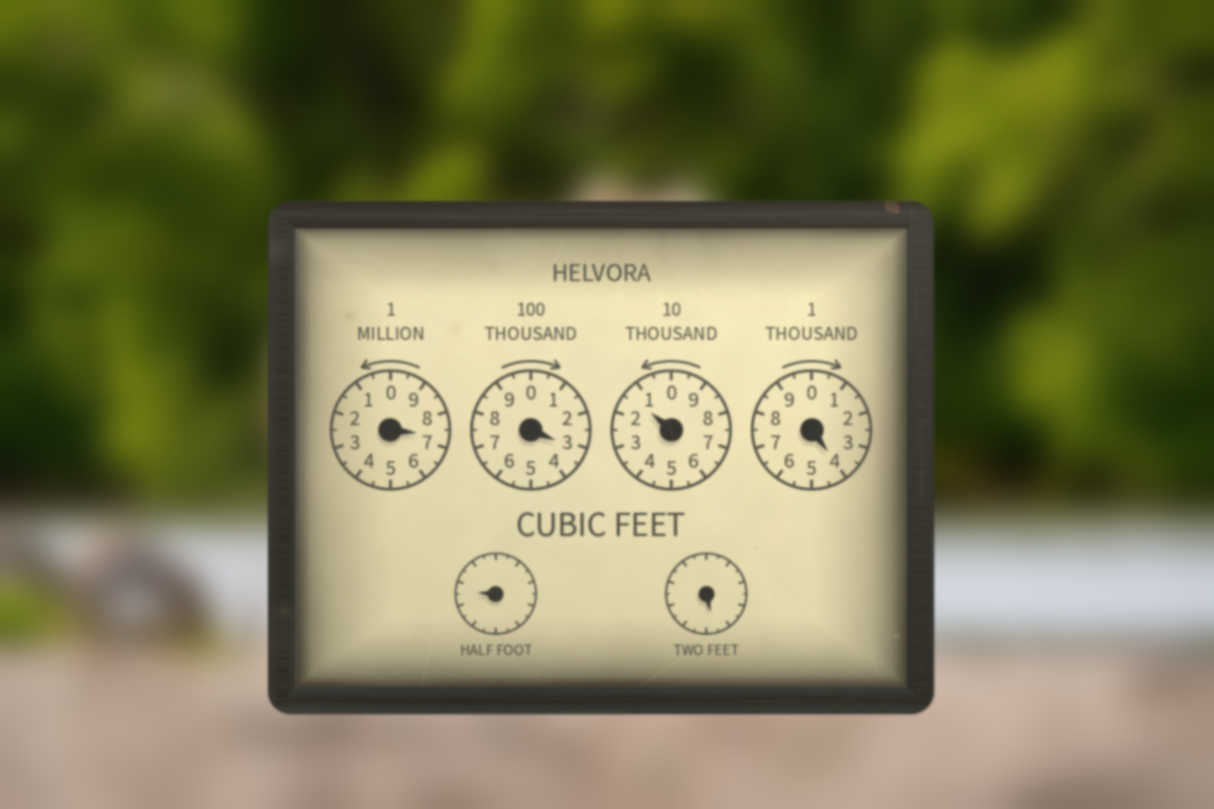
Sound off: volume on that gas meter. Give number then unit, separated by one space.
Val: 731400 ft³
